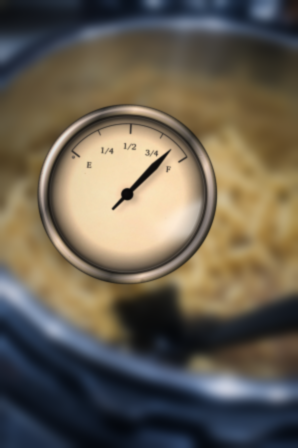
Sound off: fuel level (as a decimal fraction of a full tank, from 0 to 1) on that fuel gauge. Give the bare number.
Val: 0.875
